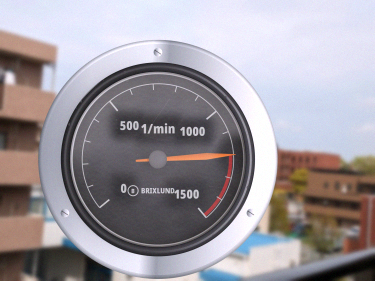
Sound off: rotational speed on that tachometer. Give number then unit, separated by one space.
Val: 1200 rpm
